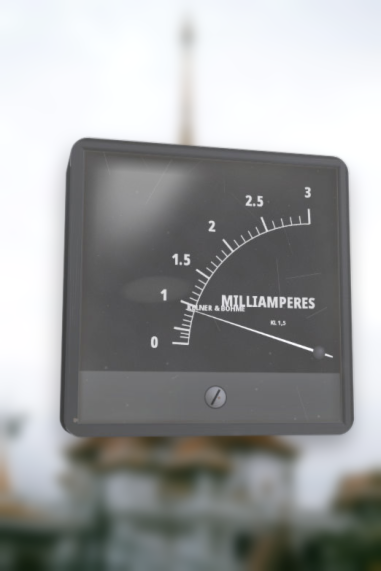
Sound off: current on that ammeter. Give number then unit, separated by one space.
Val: 0.9 mA
